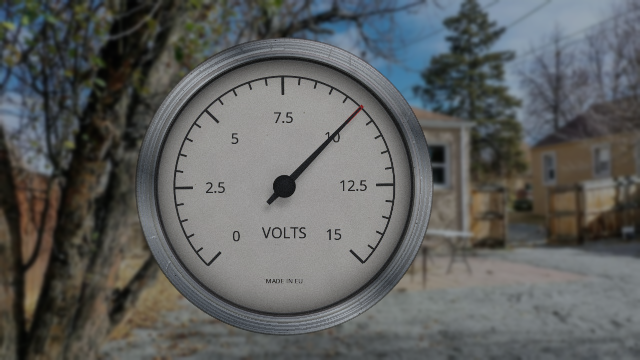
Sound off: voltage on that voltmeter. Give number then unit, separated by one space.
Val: 10 V
